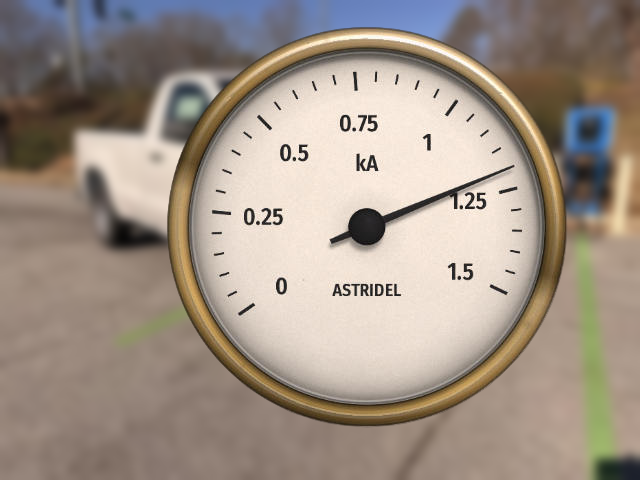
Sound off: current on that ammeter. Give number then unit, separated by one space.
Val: 1.2 kA
